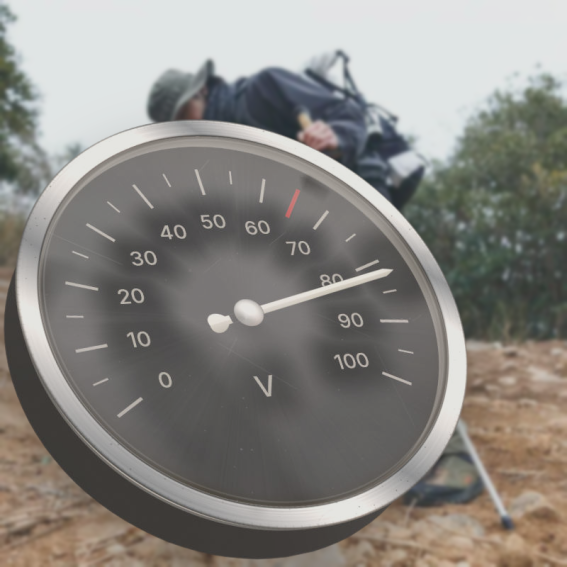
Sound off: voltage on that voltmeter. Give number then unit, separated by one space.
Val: 82.5 V
